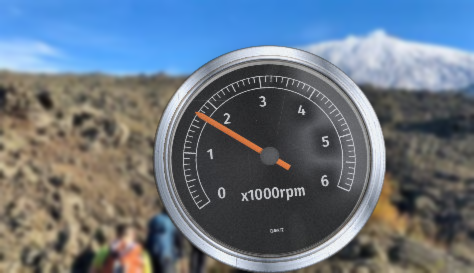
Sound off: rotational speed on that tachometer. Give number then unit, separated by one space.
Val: 1700 rpm
